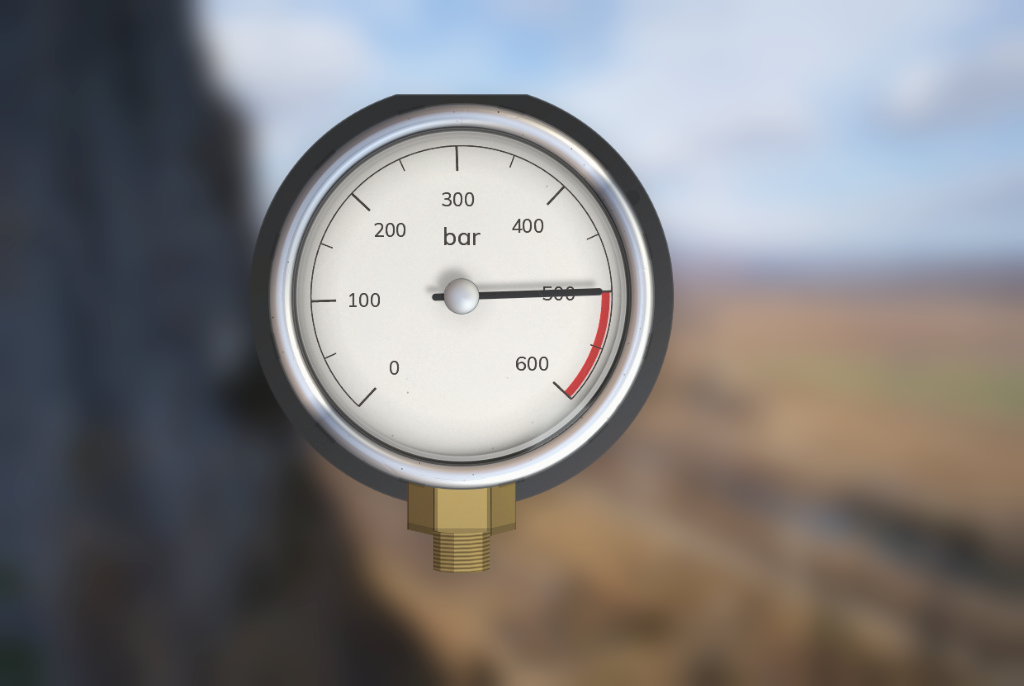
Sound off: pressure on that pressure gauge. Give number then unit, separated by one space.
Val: 500 bar
